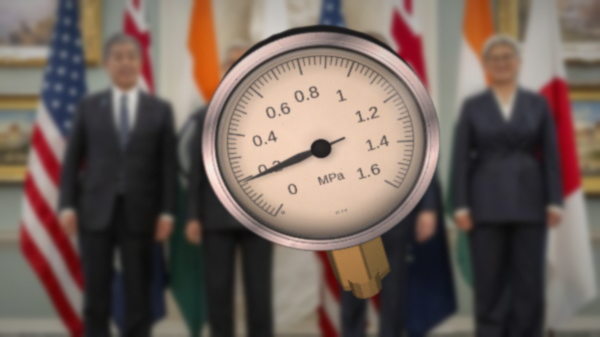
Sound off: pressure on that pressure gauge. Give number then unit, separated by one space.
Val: 0.2 MPa
